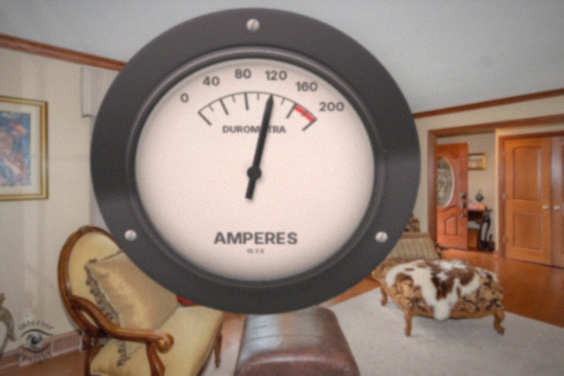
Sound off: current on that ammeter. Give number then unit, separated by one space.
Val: 120 A
